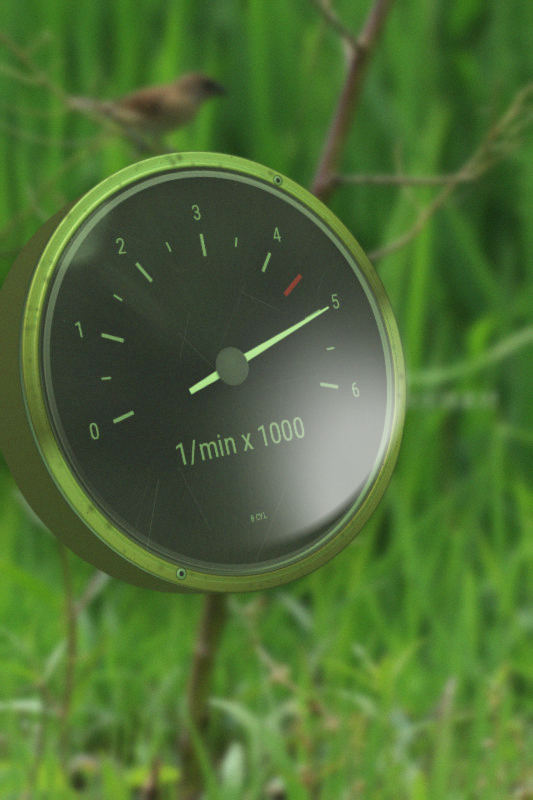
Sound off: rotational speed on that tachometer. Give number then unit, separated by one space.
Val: 5000 rpm
